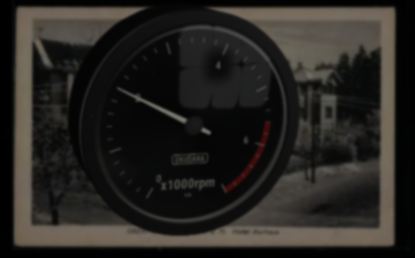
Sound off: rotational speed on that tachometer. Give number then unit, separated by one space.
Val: 2000 rpm
